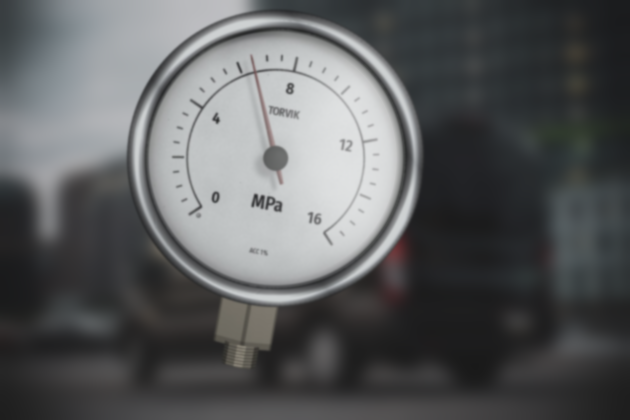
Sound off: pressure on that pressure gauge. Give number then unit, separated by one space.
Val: 6.5 MPa
